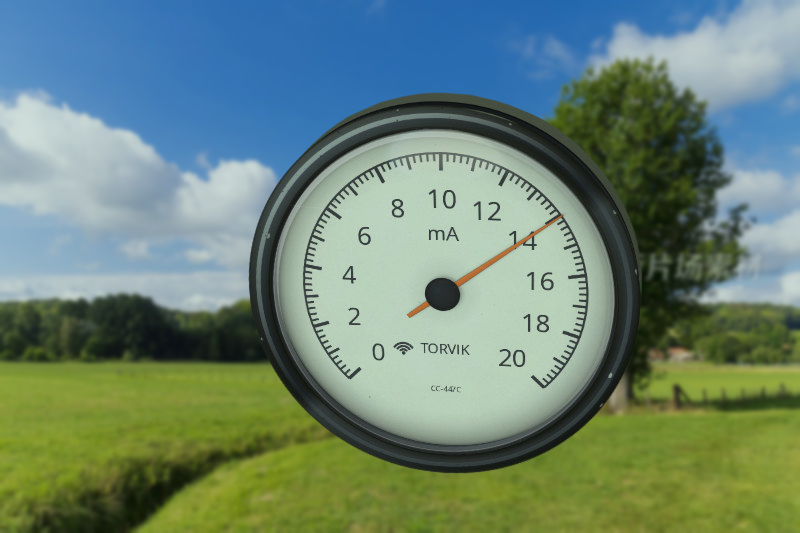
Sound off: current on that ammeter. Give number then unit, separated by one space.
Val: 14 mA
